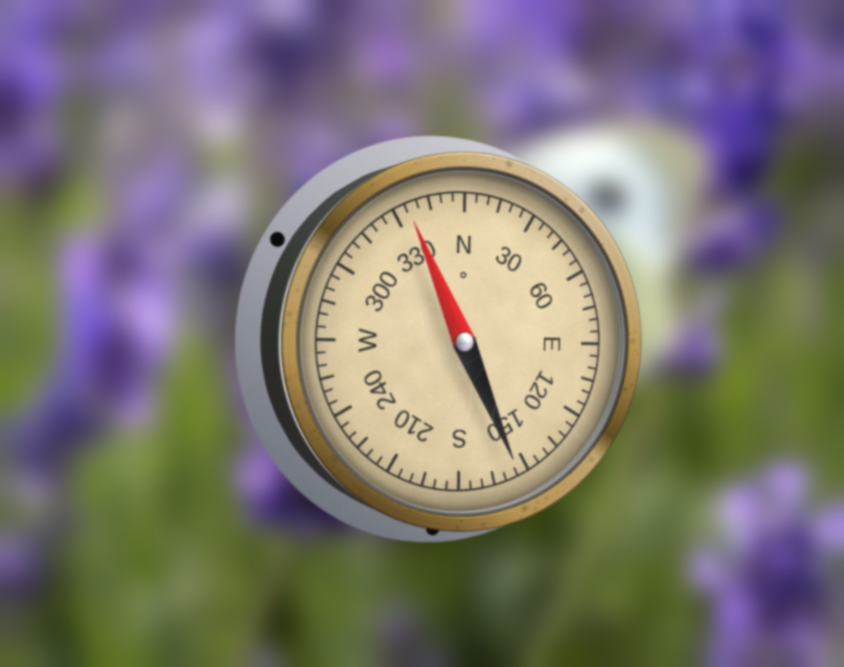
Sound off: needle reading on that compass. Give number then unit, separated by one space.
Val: 335 °
